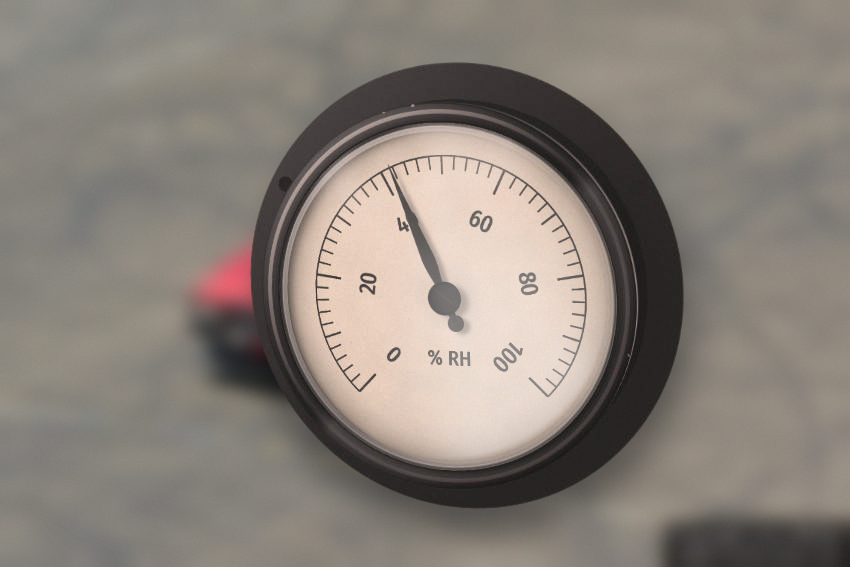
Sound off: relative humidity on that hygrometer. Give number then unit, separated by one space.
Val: 42 %
